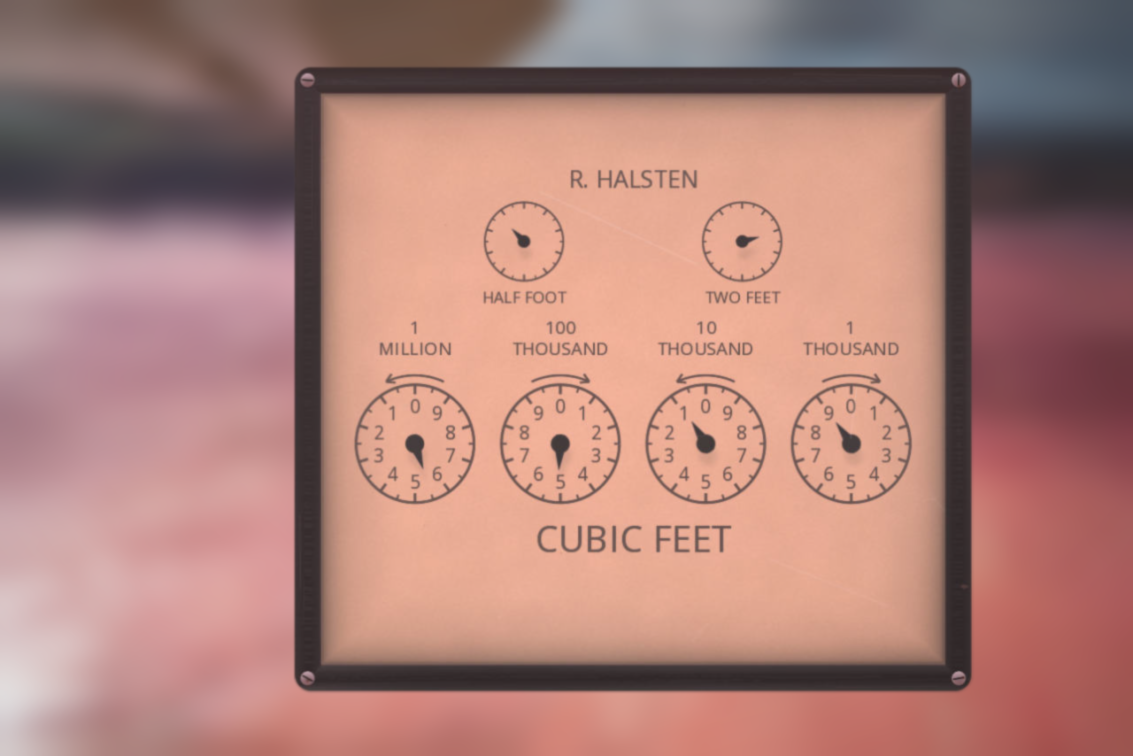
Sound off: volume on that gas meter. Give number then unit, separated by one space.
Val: 550900 ft³
